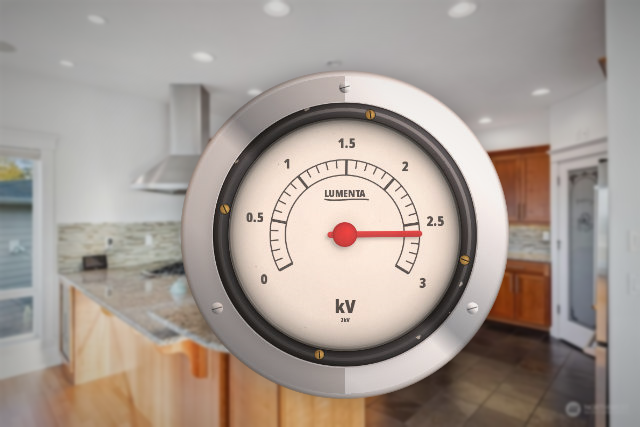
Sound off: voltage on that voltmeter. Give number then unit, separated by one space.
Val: 2.6 kV
